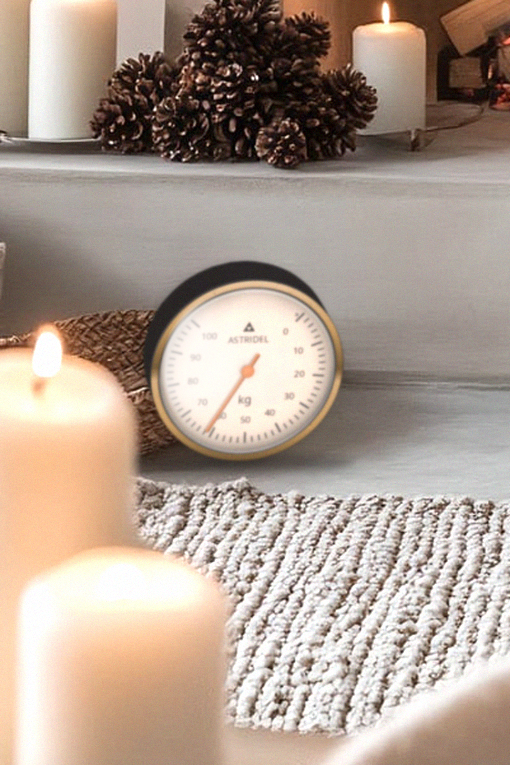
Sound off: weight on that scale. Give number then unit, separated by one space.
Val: 62 kg
